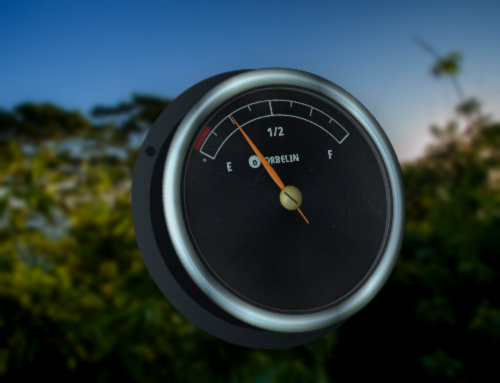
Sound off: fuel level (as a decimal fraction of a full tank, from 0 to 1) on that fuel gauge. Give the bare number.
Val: 0.25
